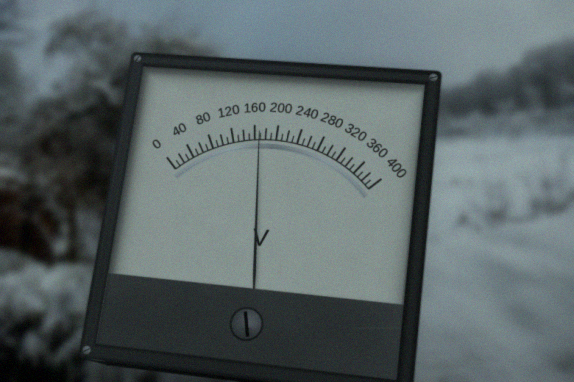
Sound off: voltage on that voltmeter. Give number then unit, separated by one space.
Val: 170 V
